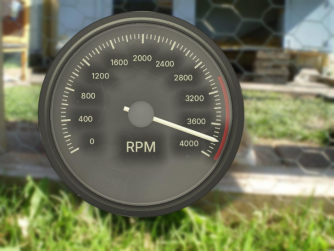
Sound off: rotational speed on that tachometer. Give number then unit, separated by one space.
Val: 3800 rpm
